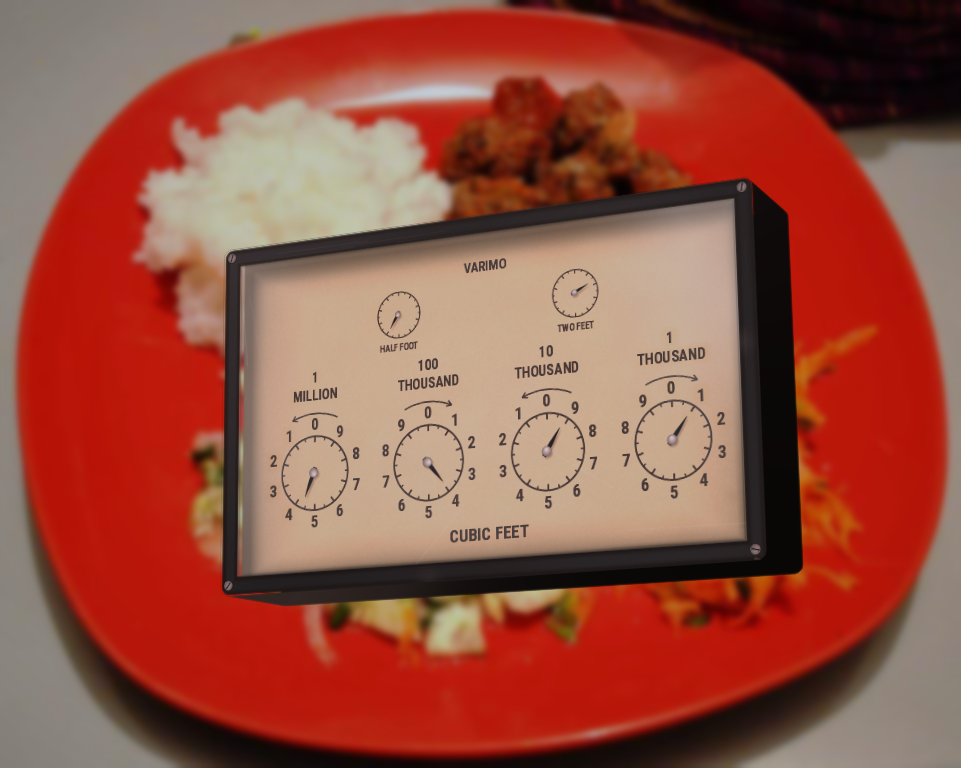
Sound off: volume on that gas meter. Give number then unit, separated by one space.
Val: 439100 ft³
